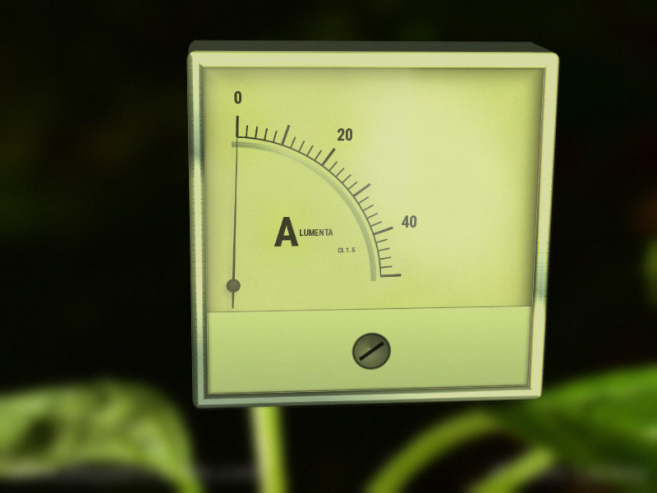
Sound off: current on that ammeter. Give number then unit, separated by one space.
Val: 0 A
